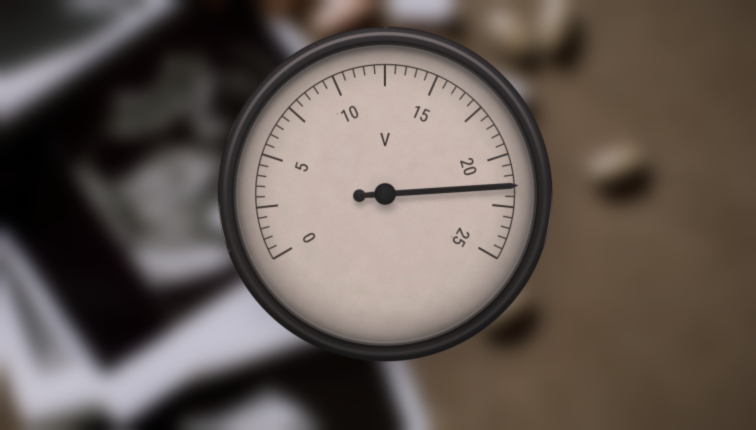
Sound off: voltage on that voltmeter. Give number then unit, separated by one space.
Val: 21.5 V
